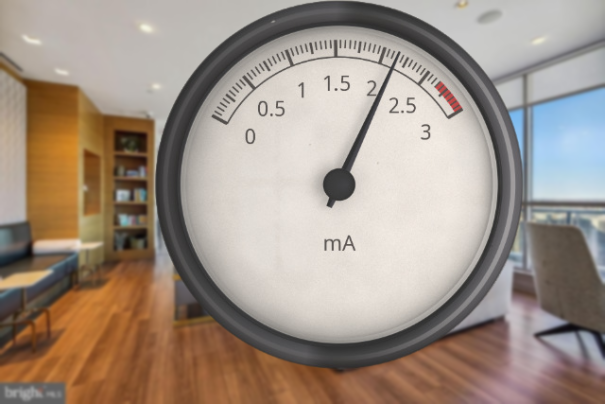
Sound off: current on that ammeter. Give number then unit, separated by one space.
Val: 2.15 mA
